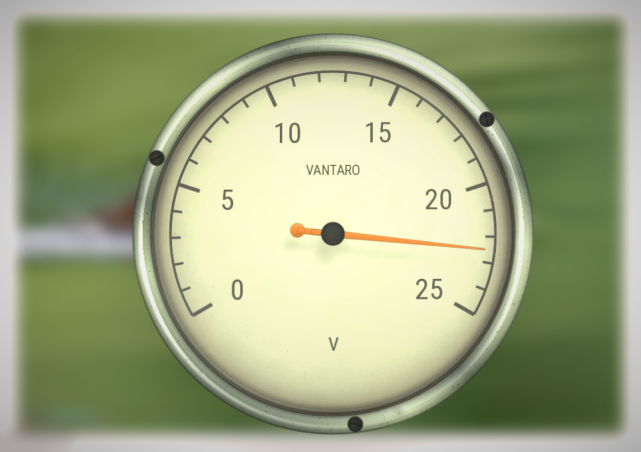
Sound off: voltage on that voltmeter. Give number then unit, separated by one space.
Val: 22.5 V
